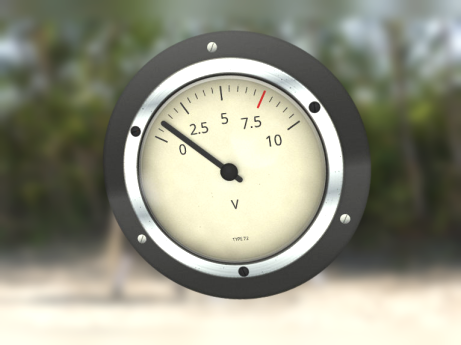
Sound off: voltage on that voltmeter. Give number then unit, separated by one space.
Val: 1 V
